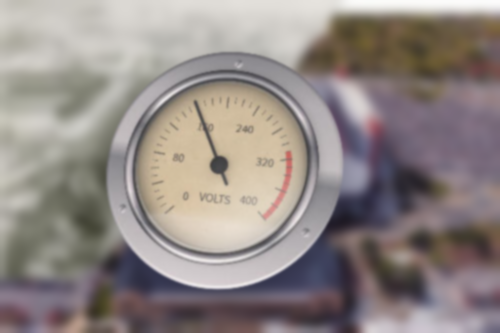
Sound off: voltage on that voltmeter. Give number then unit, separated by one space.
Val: 160 V
